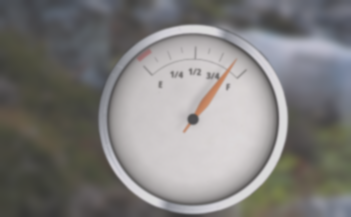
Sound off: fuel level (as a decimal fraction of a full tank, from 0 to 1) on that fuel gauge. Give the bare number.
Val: 0.875
